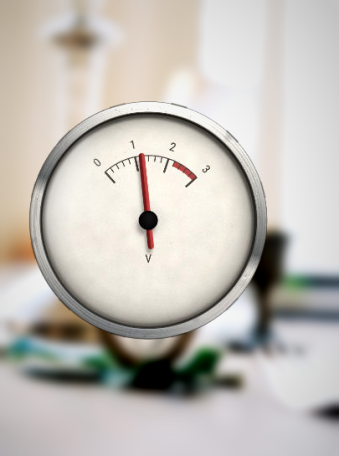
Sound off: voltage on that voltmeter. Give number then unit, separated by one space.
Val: 1.2 V
